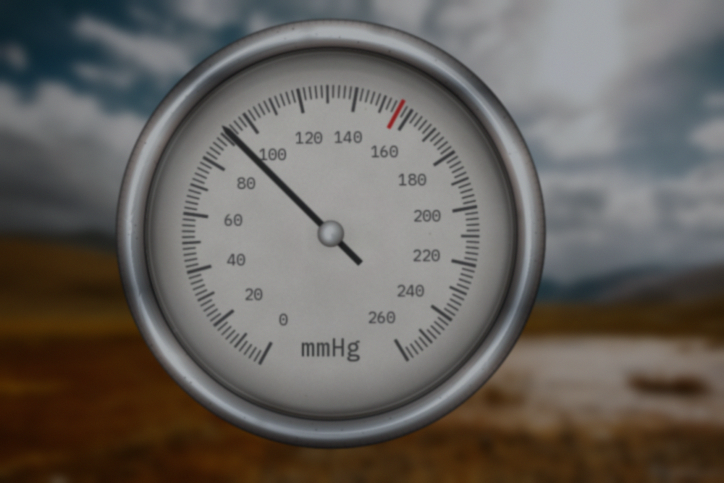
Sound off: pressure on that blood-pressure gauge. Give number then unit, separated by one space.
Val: 92 mmHg
